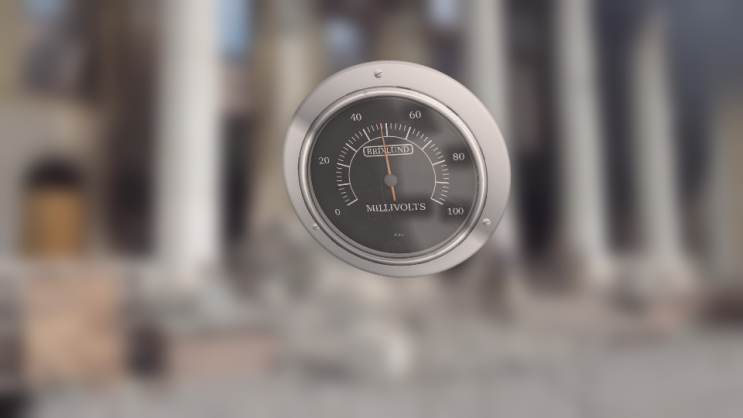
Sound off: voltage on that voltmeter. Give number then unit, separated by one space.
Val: 48 mV
